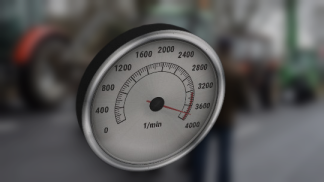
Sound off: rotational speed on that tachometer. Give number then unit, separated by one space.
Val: 3800 rpm
